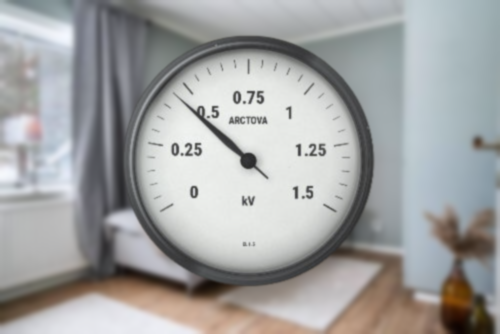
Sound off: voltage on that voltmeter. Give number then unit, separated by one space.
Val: 0.45 kV
